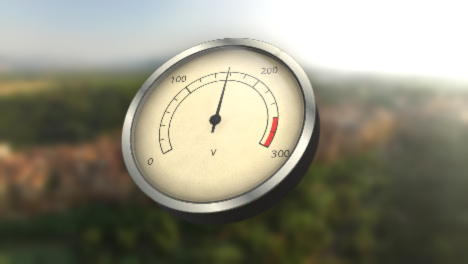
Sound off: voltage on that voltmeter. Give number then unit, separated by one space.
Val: 160 V
